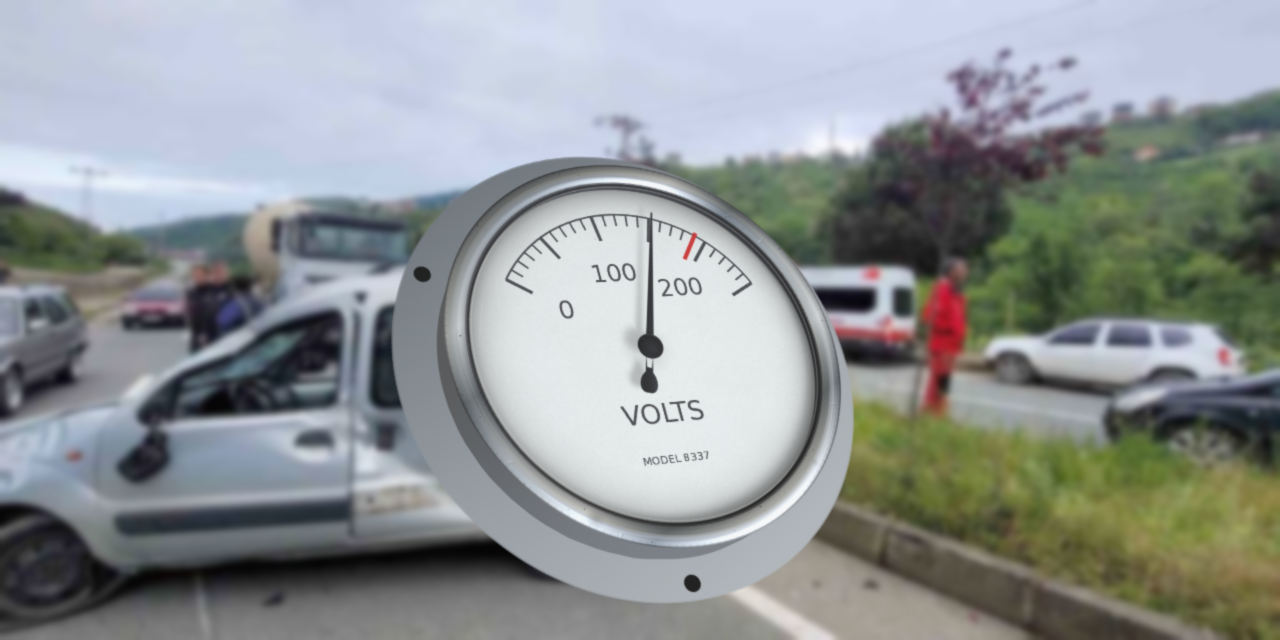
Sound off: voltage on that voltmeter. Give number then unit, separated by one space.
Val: 150 V
